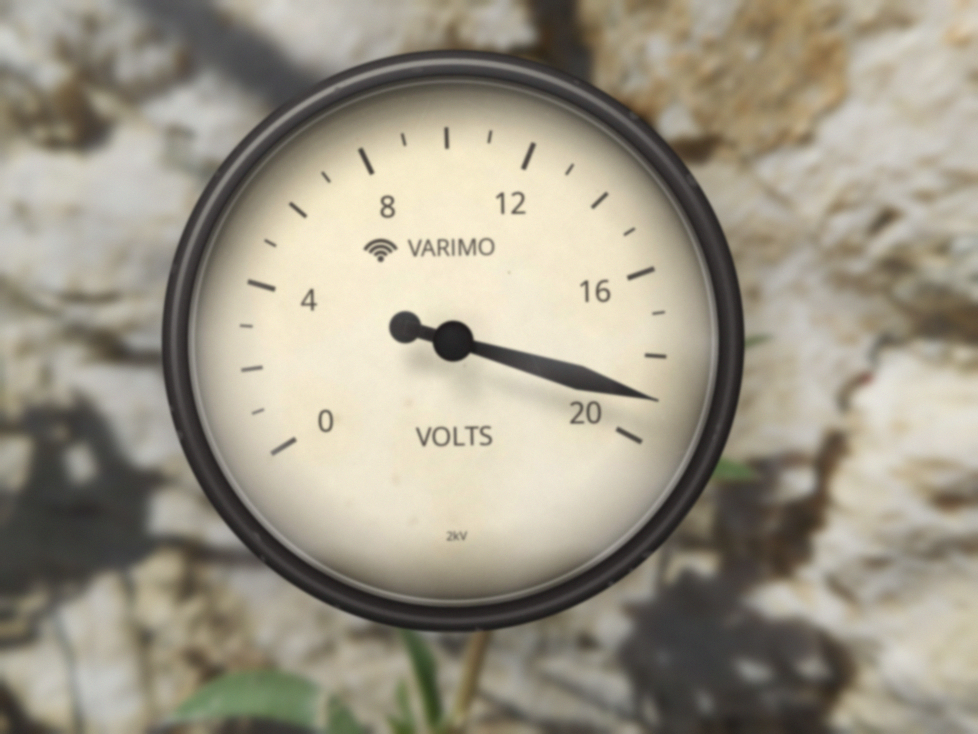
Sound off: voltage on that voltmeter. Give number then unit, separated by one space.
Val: 19 V
